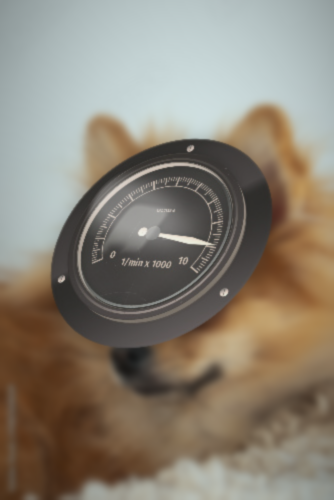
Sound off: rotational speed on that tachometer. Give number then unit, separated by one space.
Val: 9000 rpm
